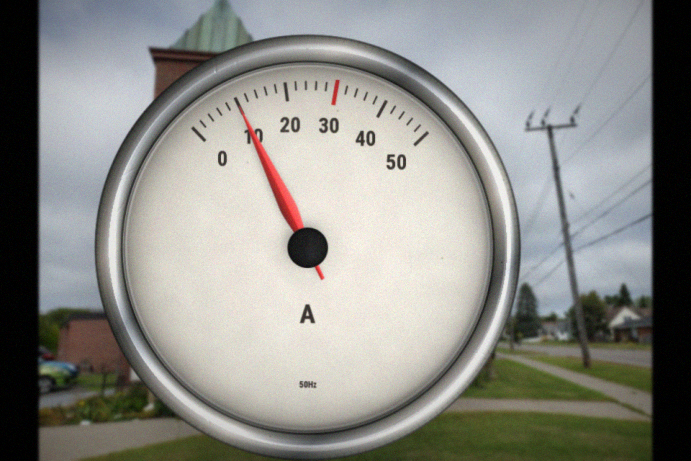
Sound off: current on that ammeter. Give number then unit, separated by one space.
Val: 10 A
